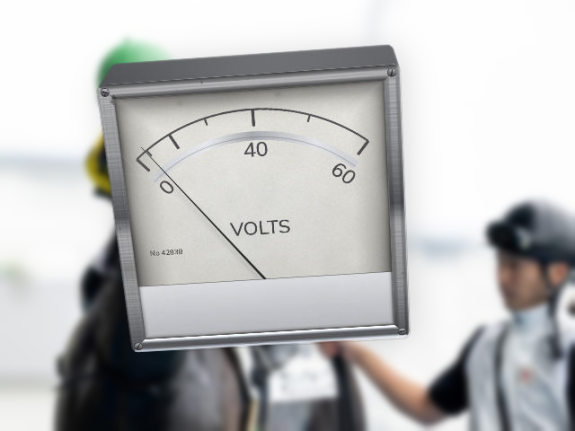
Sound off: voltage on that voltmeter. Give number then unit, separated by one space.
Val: 10 V
